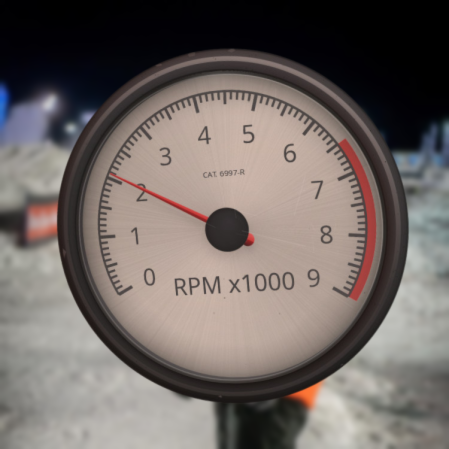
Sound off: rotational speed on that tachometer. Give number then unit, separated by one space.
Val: 2100 rpm
